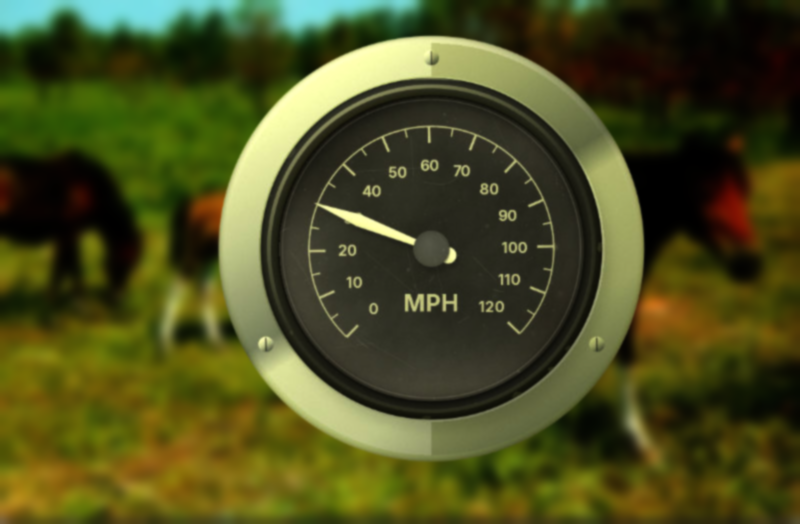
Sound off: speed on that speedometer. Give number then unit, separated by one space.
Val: 30 mph
